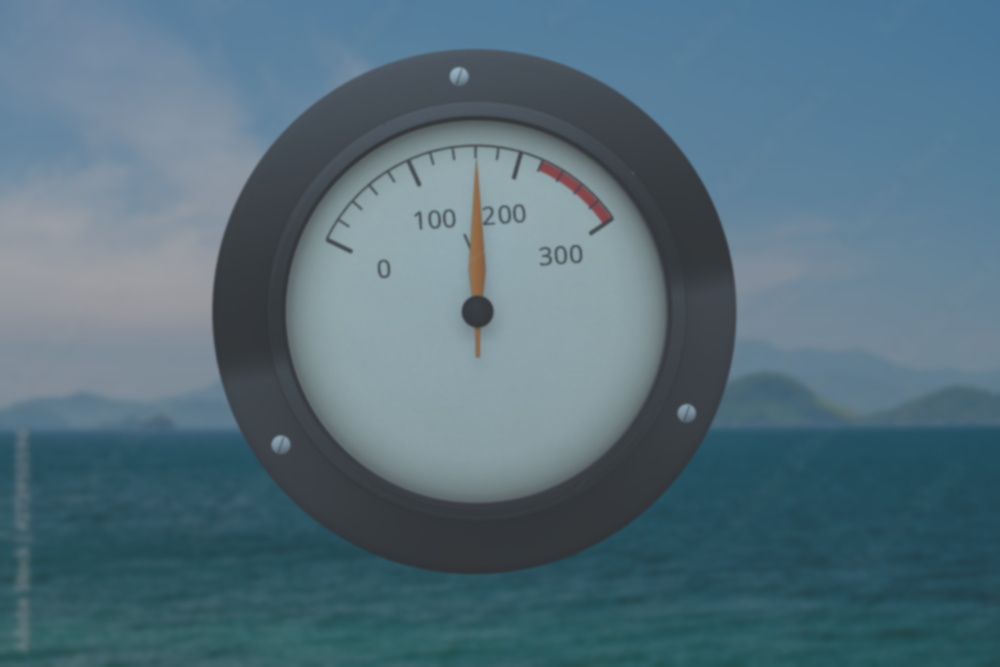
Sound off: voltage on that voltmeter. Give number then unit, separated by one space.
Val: 160 V
